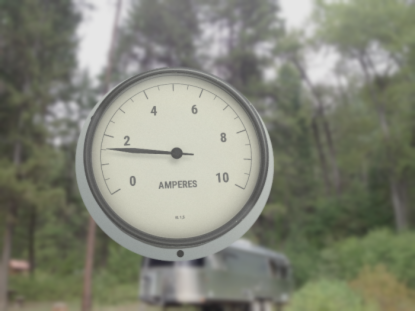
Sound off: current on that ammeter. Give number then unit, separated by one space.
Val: 1.5 A
